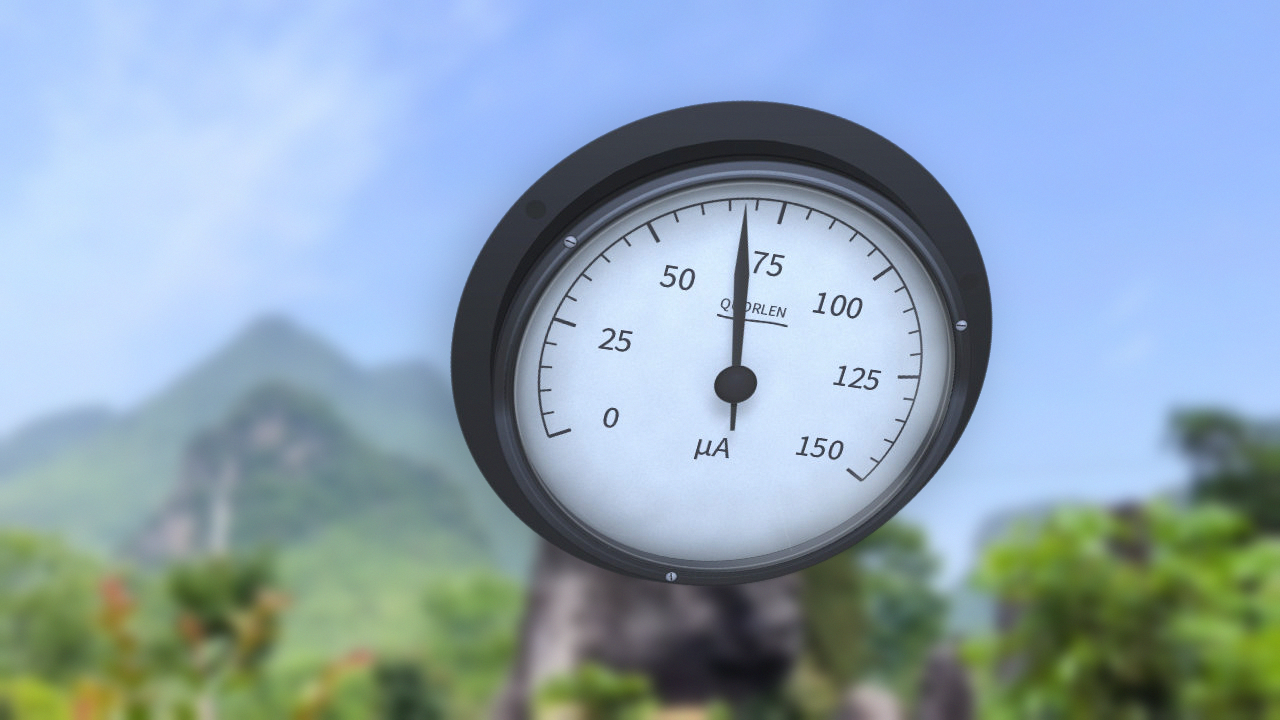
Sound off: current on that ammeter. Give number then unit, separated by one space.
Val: 67.5 µA
